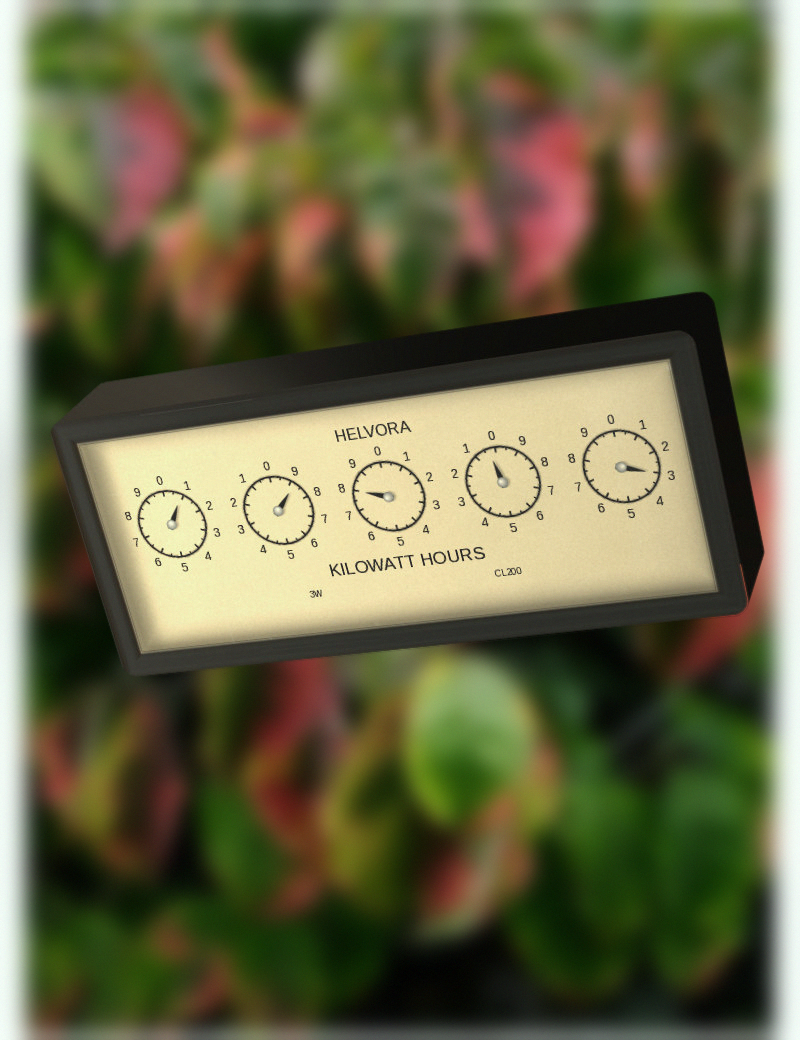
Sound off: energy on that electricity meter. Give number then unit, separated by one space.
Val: 8803 kWh
